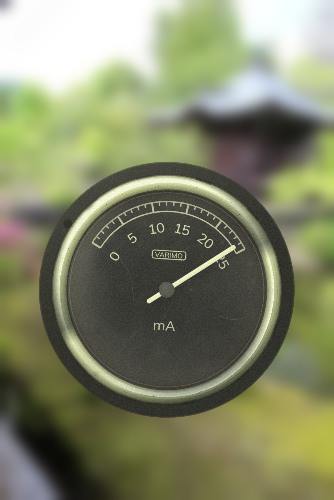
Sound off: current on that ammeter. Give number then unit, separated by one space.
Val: 24 mA
